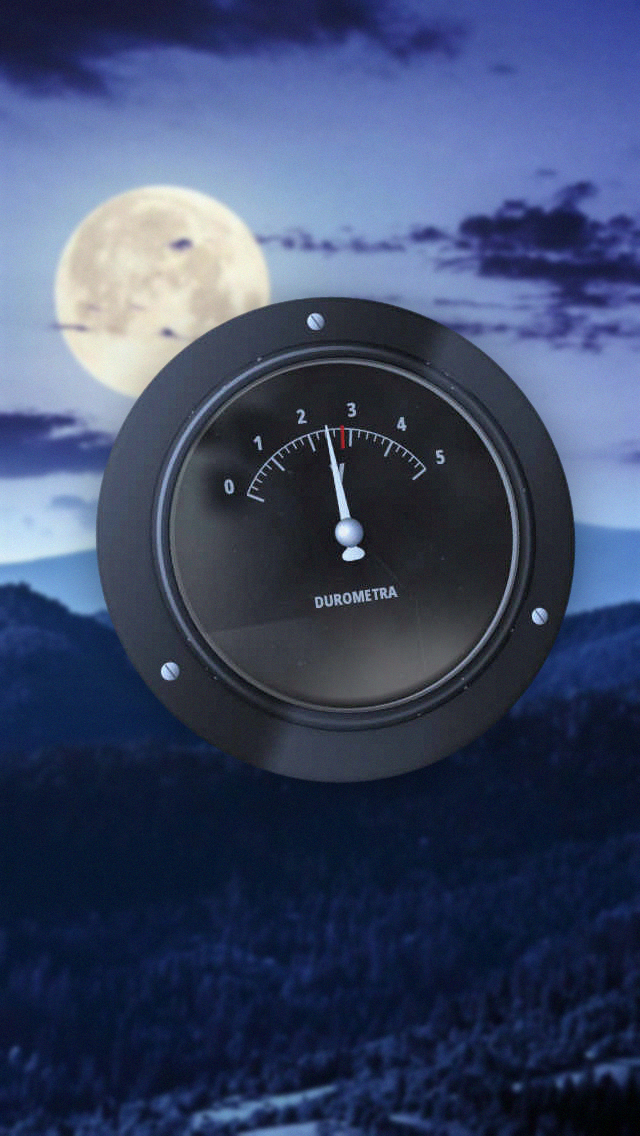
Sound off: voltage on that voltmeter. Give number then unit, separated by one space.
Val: 2.4 V
